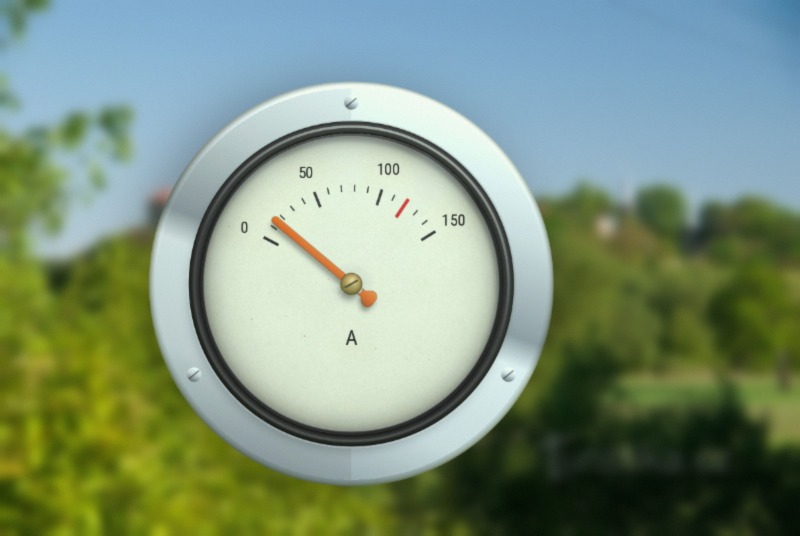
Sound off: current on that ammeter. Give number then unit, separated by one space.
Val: 15 A
